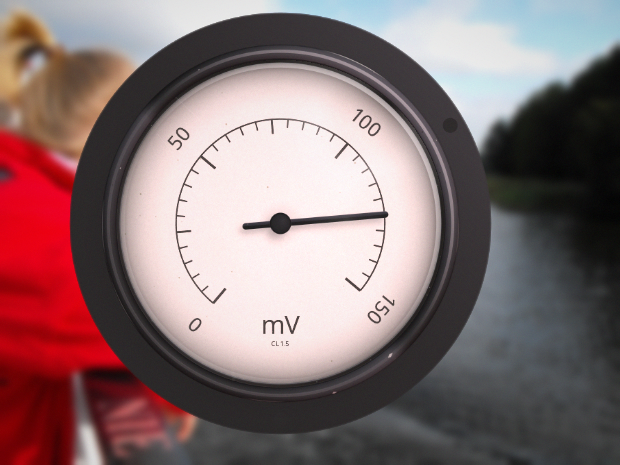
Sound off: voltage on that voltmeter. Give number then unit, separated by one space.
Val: 125 mV
